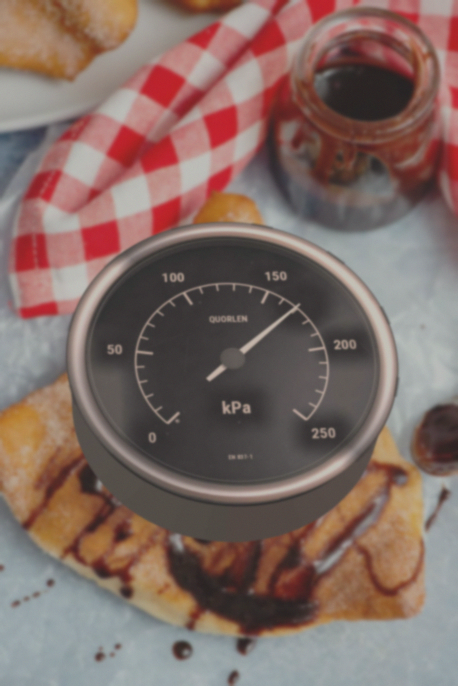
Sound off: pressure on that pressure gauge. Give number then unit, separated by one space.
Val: 170 kPa
